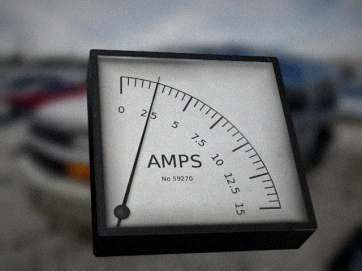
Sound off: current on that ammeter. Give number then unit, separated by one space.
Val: 2.5 A
